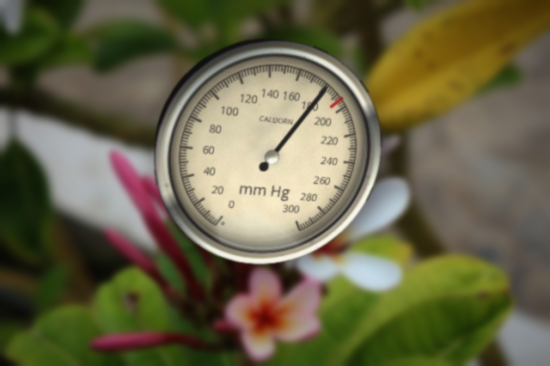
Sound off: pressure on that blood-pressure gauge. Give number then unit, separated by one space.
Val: 180 mmHg
